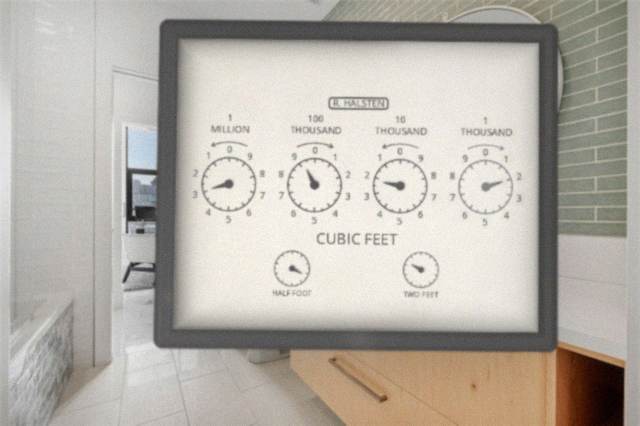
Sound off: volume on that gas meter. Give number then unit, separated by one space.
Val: 292200 ft³
